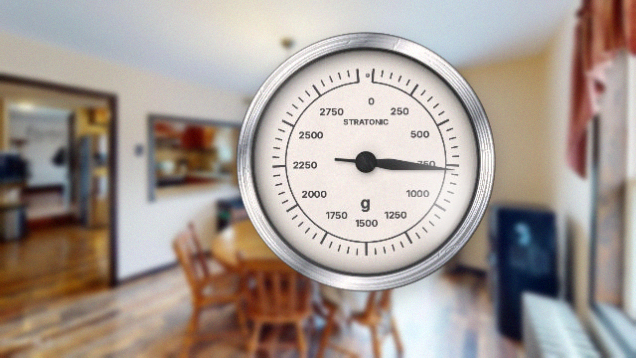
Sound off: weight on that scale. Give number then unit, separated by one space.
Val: 775 g
